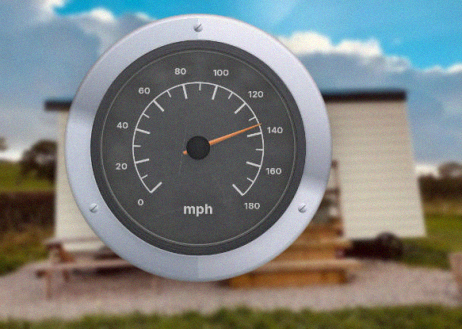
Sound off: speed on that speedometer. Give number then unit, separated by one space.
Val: 135 mph
